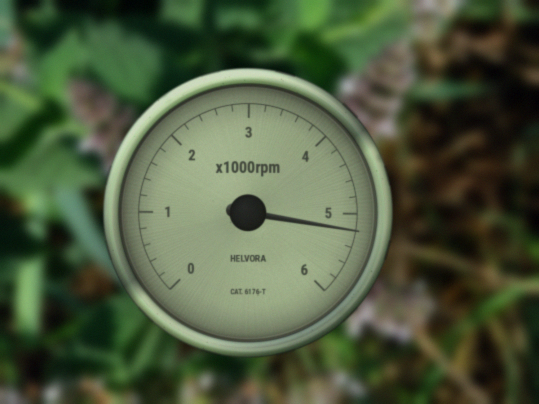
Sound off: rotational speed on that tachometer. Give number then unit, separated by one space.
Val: 5200 rpm
